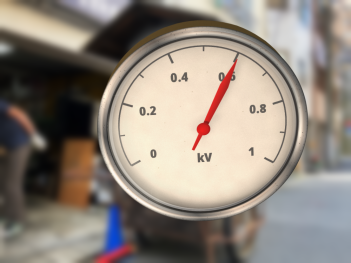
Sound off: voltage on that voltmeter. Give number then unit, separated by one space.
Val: 0.6 kV
